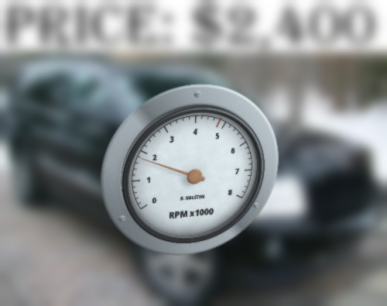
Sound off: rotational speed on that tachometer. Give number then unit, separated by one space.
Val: 1800 rpm
